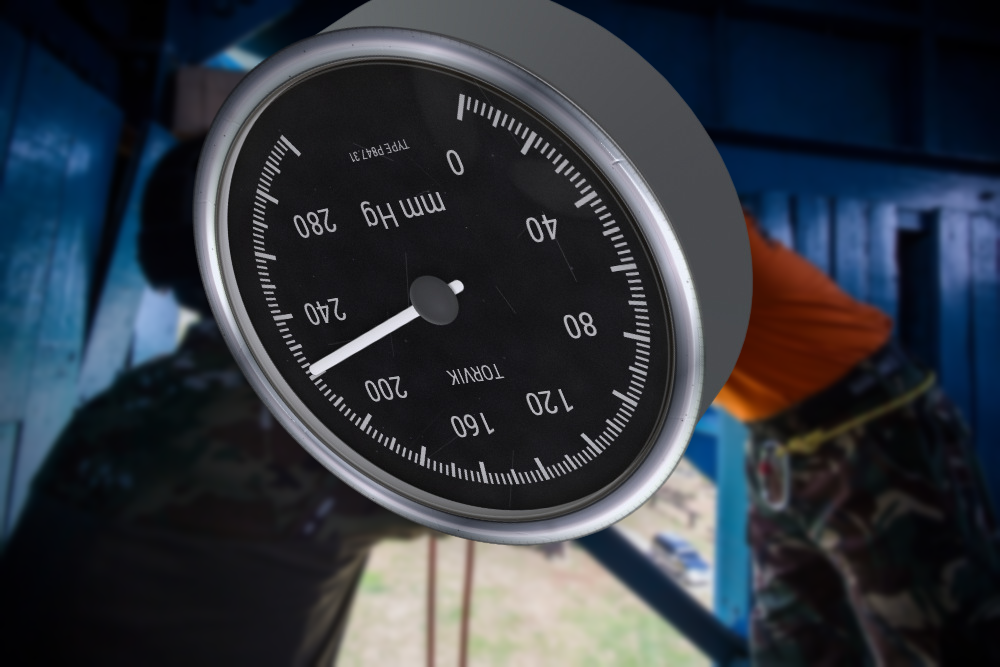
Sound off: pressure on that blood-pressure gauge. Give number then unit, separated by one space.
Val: 222 mmHg
